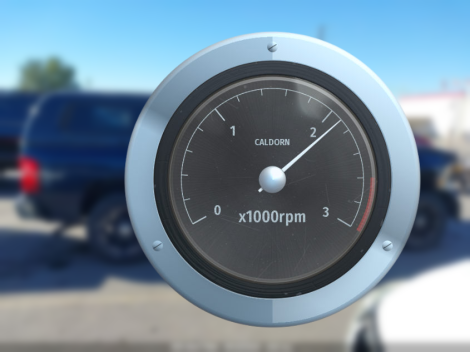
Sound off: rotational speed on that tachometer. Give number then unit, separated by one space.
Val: 2100 rpm
